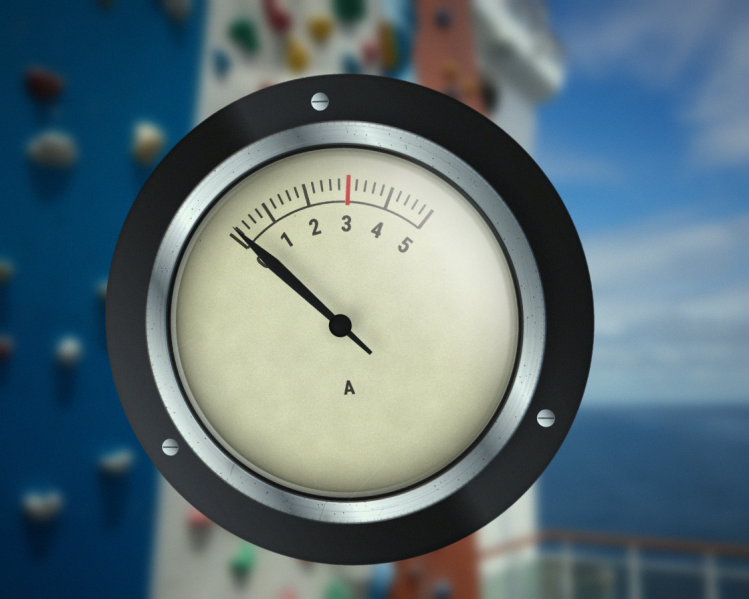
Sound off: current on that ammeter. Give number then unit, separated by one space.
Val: 0.2 A
